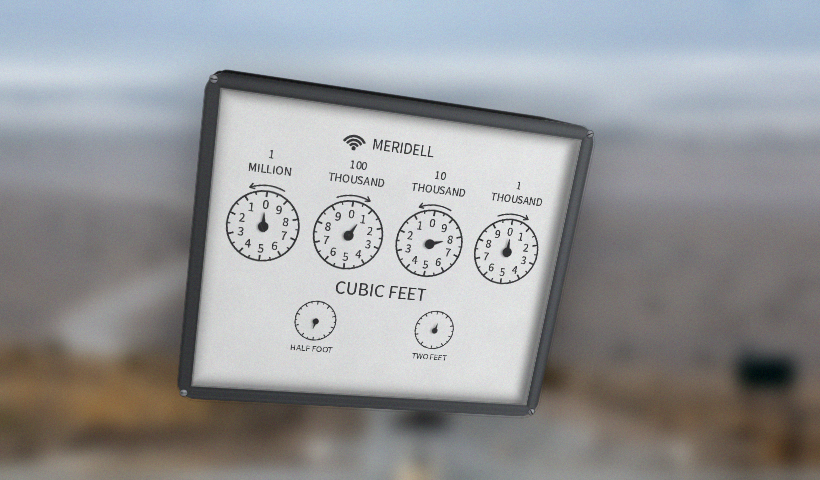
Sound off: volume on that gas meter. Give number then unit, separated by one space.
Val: 8000 ft³
